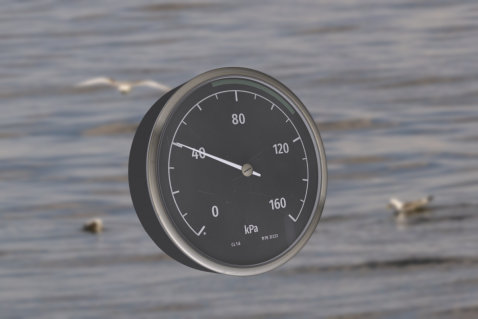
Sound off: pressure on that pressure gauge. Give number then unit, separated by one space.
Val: 40 kPa
